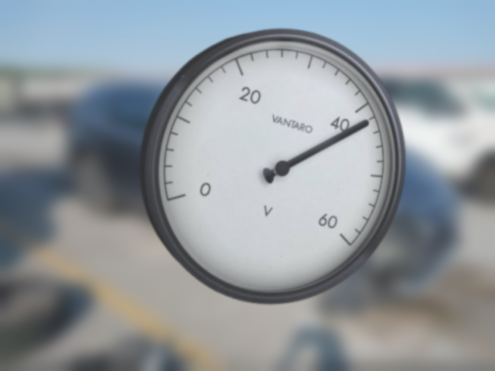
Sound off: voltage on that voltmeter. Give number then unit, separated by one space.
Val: 42 V
